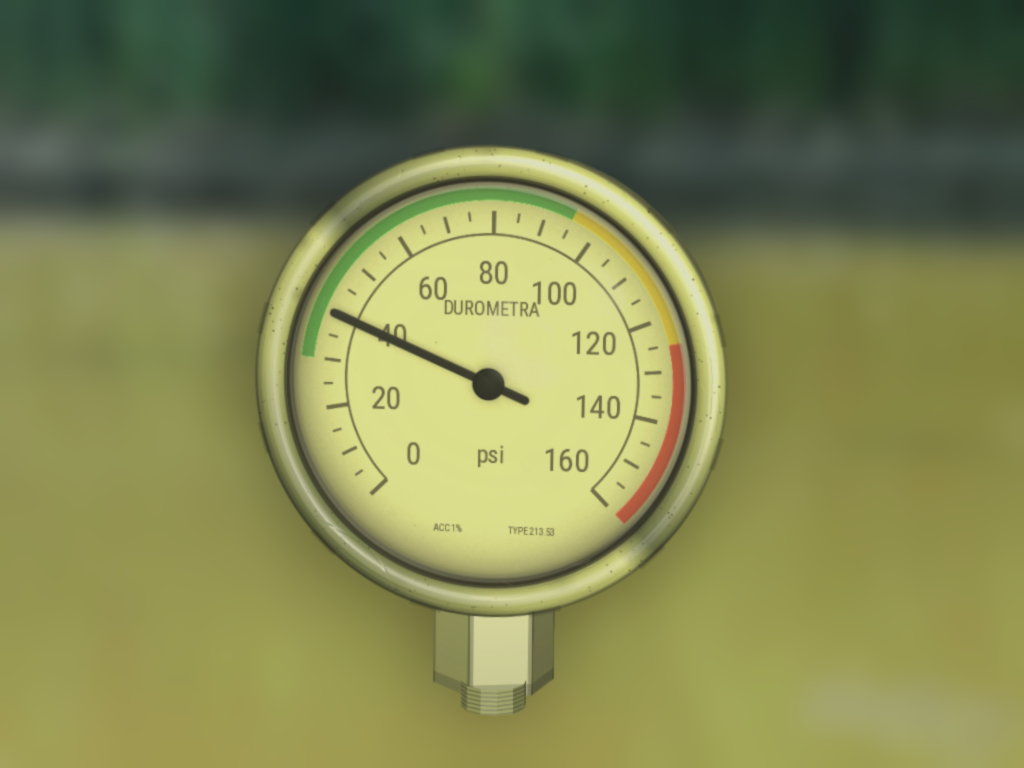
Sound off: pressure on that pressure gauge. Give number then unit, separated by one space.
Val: 40 psi
